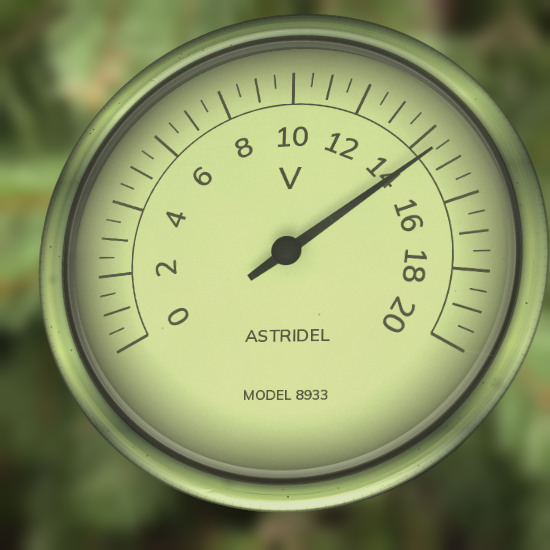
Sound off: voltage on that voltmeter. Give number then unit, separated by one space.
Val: 14.5 V
